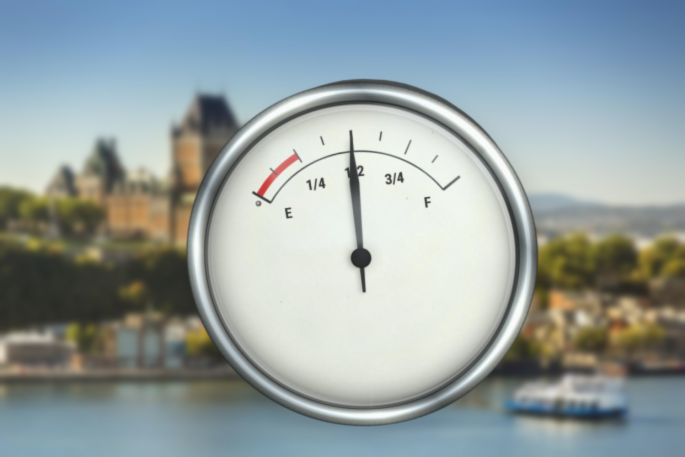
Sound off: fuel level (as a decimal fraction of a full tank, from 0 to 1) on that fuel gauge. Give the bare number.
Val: 0.5
